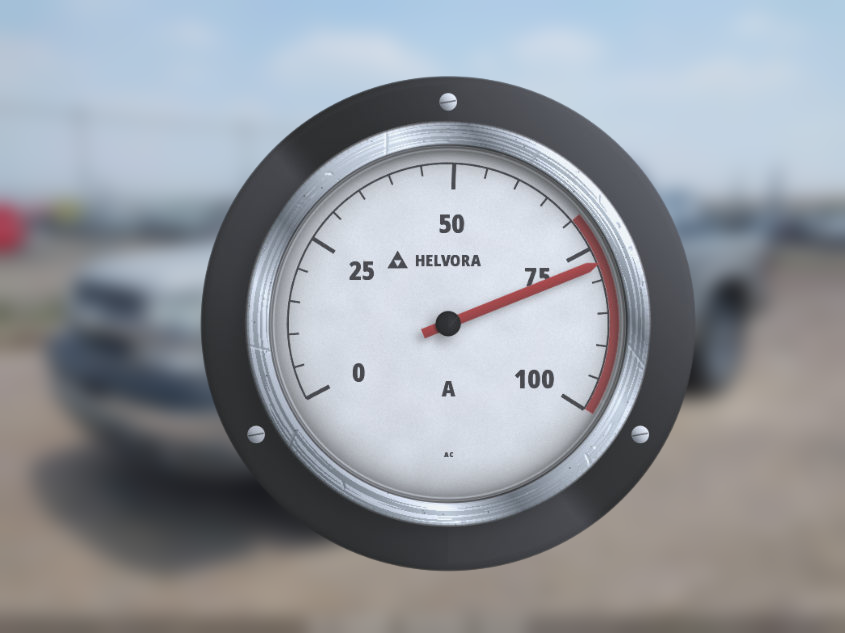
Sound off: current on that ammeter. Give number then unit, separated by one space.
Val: 77.5 A
